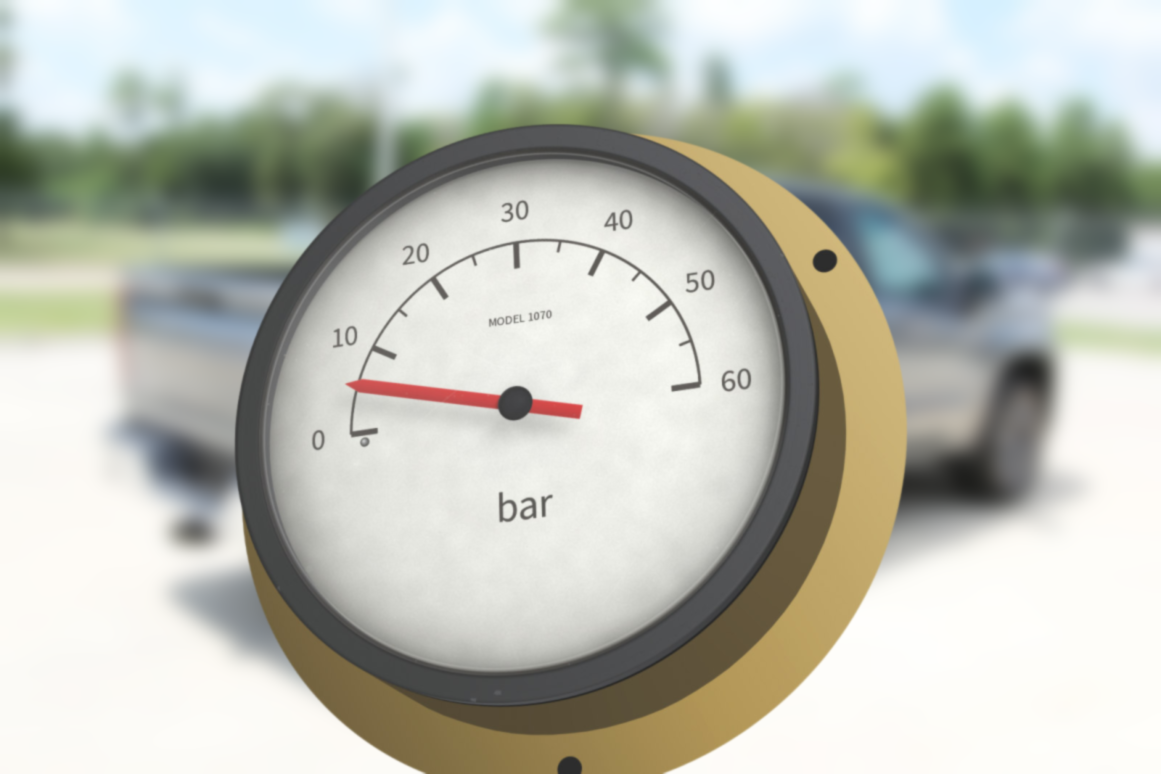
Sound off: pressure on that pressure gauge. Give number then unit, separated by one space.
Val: 5 bar
